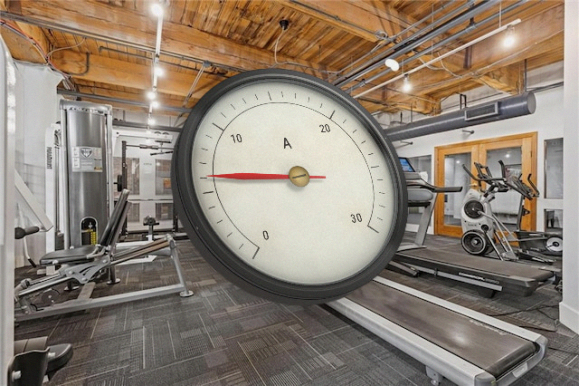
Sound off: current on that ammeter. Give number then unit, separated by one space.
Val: 6 A
